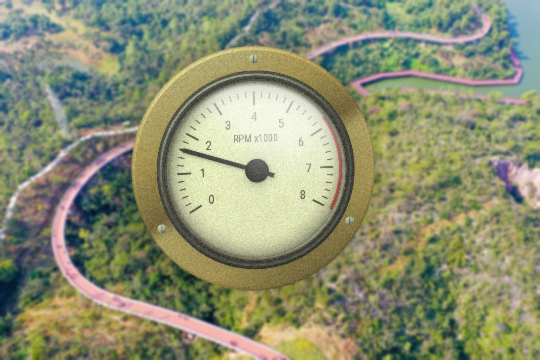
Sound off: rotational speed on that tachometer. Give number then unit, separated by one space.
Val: 1600 rpm
